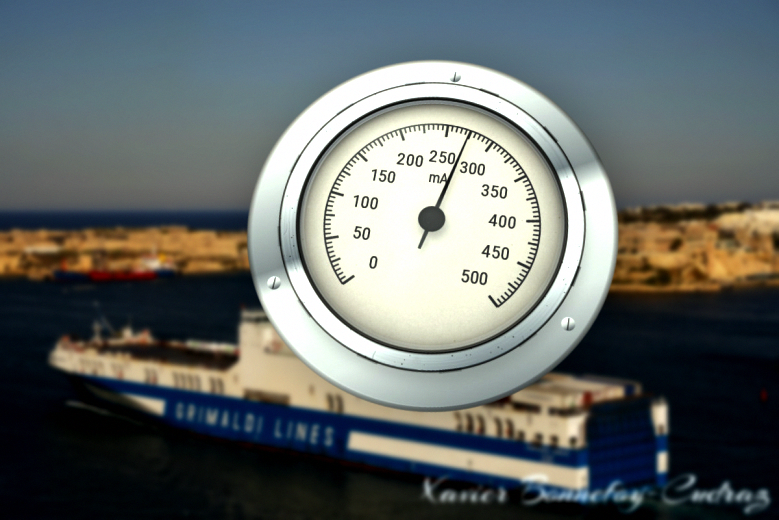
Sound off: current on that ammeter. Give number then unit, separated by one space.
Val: 275 mA
